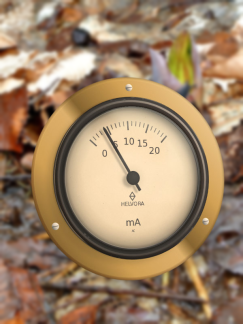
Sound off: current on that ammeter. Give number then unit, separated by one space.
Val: 4 mA
